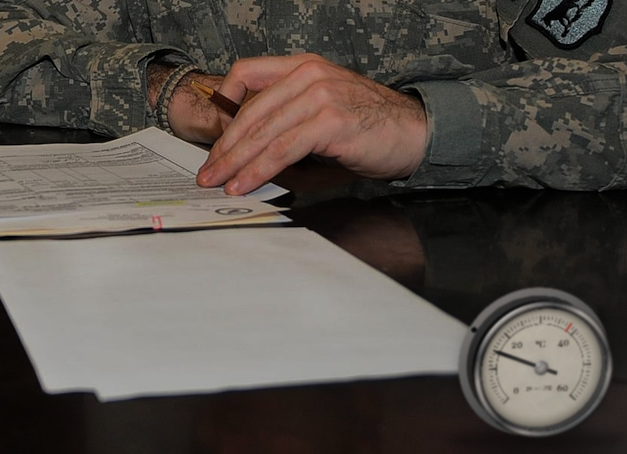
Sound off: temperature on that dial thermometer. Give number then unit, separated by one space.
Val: 15 °C
